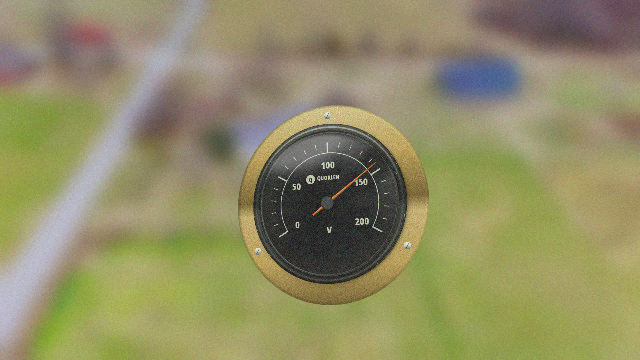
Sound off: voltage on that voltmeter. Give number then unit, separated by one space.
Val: 145 V
